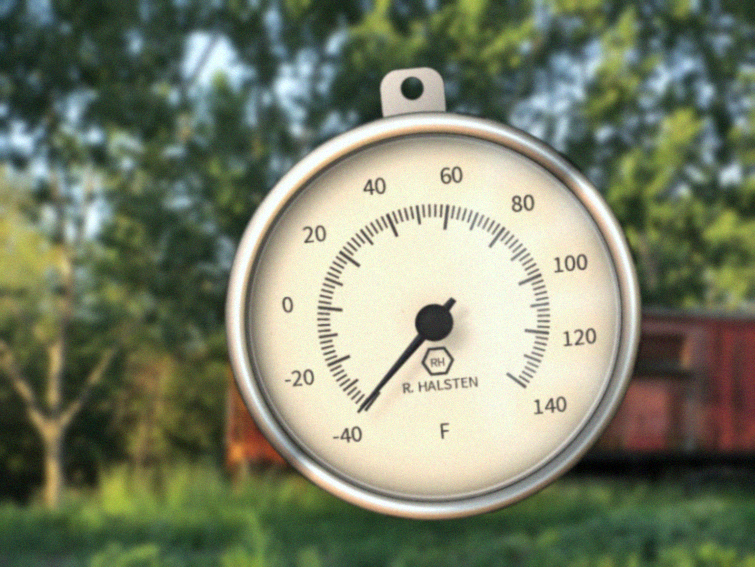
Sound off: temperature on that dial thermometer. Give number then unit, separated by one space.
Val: -38 °F
